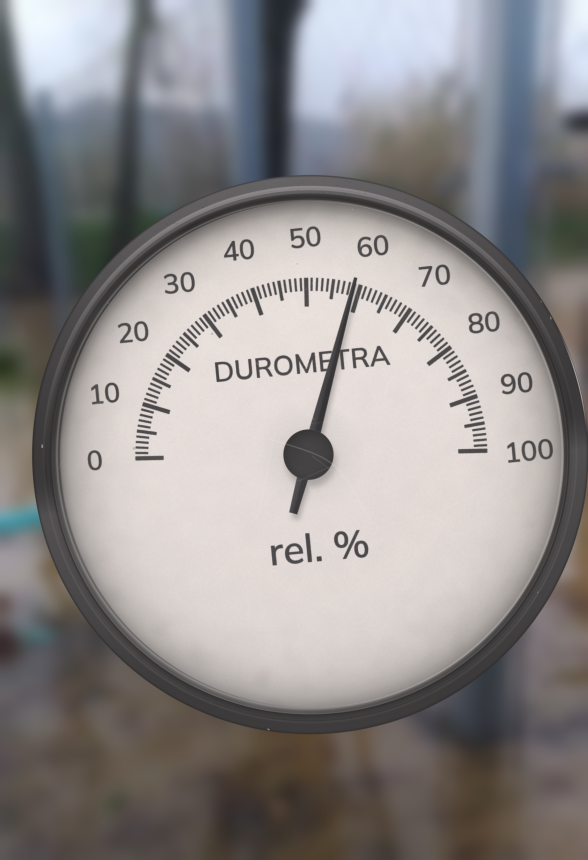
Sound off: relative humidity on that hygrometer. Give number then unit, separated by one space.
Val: 59 %
